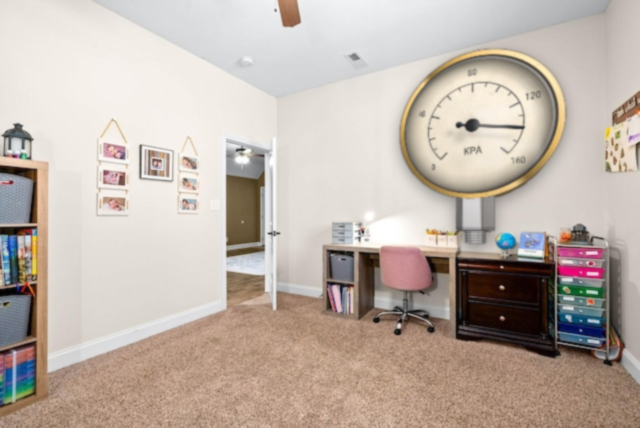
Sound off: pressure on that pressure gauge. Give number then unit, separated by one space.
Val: 140 kPa
